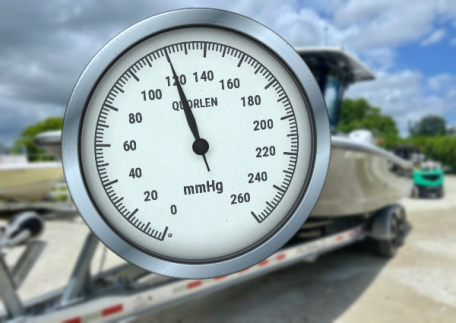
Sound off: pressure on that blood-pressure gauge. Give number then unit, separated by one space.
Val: 120 mmHg
